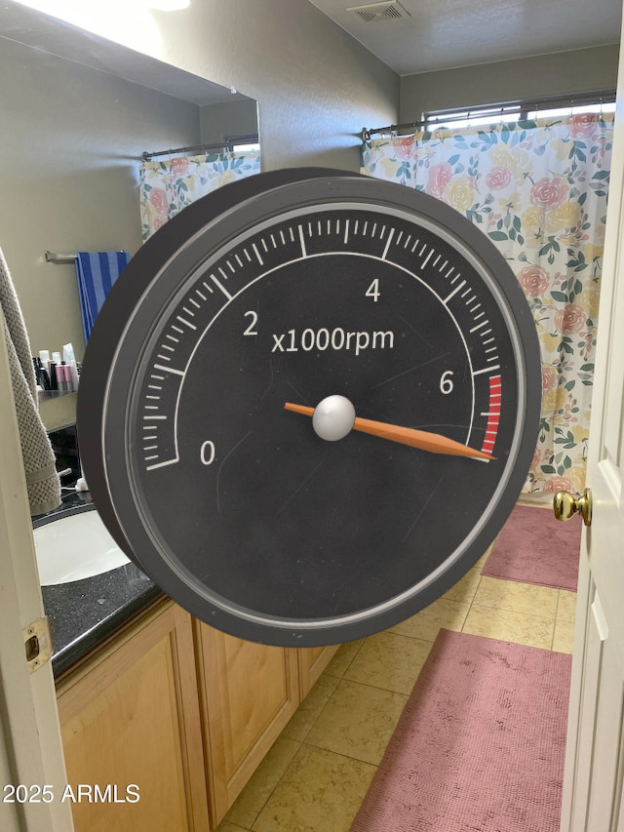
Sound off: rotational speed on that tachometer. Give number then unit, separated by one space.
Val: 6950 rpm
